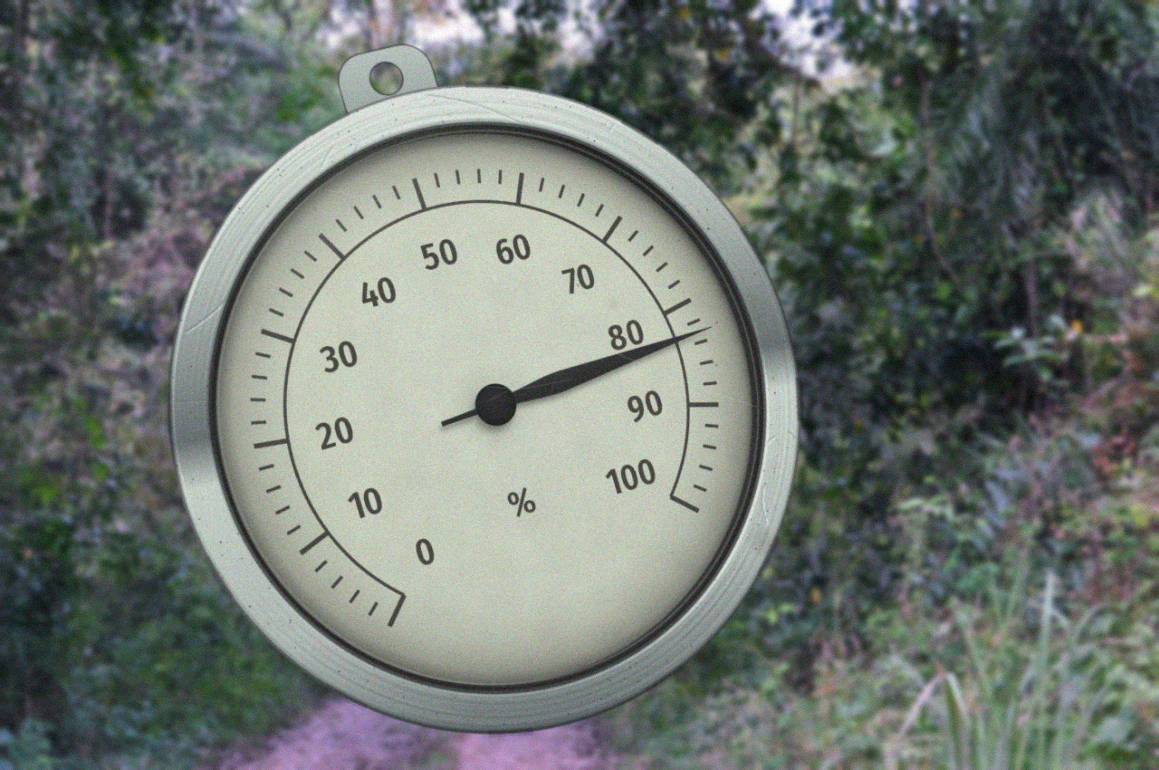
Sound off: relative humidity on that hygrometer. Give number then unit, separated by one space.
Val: 83 %
